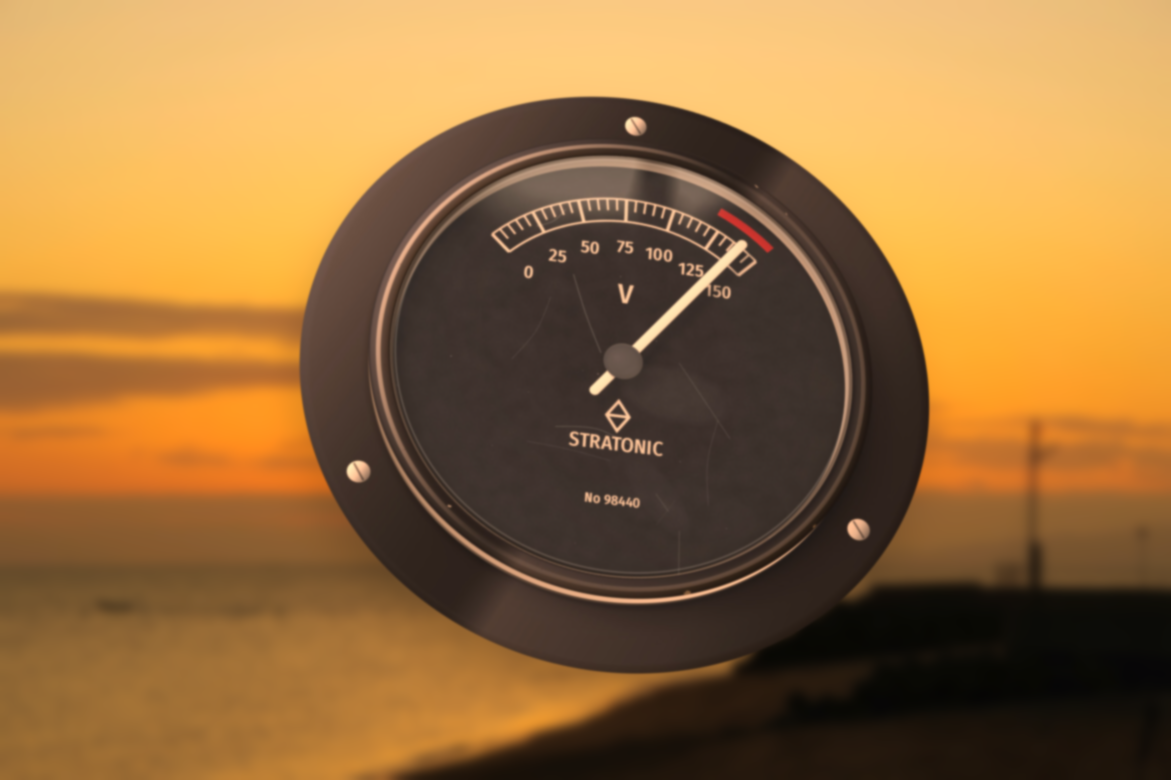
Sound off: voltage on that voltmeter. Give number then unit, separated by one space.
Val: 140 V
